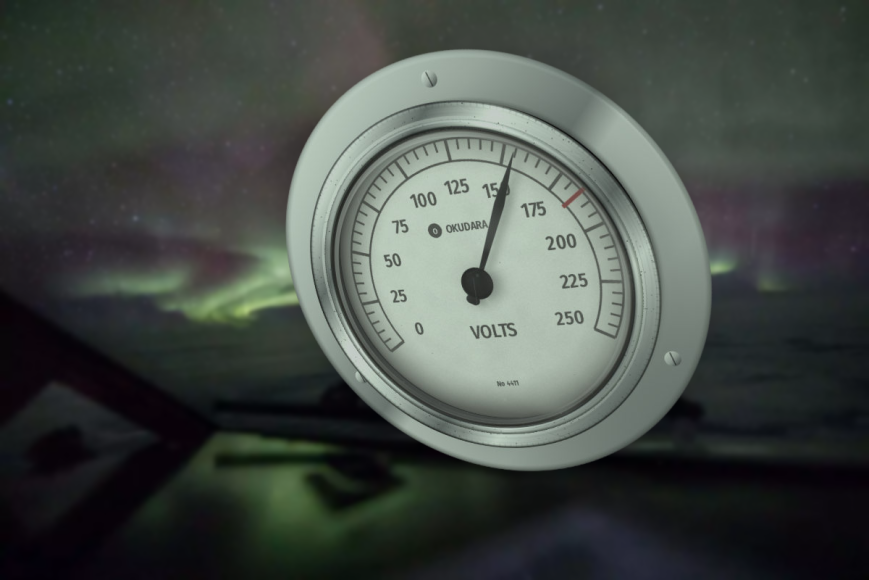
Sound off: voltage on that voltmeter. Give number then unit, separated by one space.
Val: 155 V
